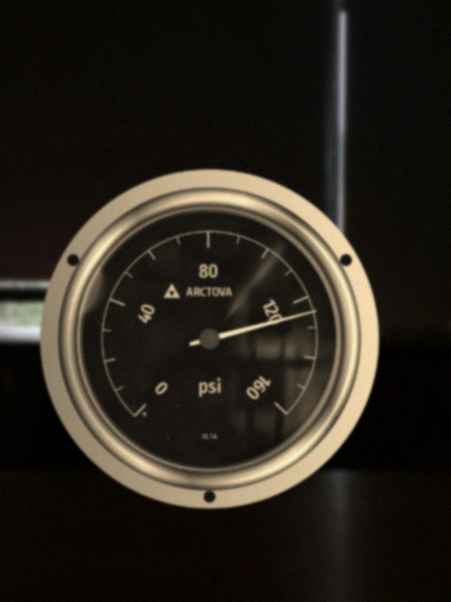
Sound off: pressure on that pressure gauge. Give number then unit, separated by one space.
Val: 125 psi
